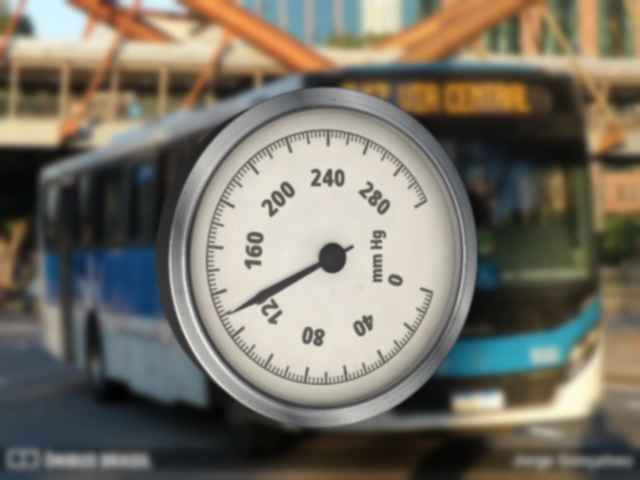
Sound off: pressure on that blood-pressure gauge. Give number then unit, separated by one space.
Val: 130 mmHg
